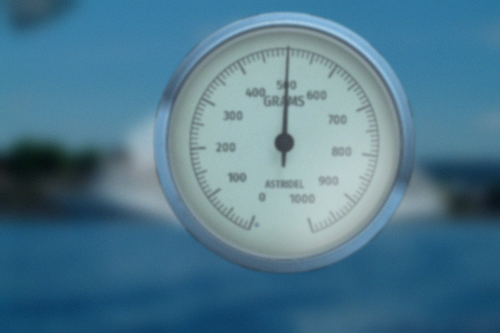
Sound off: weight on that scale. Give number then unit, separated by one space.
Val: 500 g
